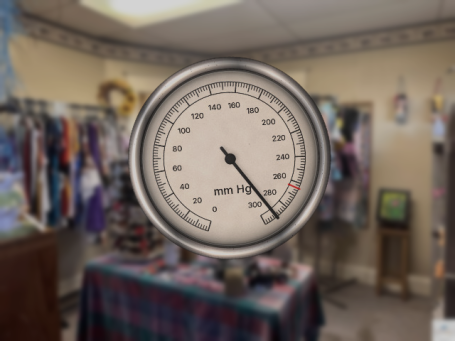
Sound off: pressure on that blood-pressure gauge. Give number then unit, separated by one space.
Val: 290 mmHg
